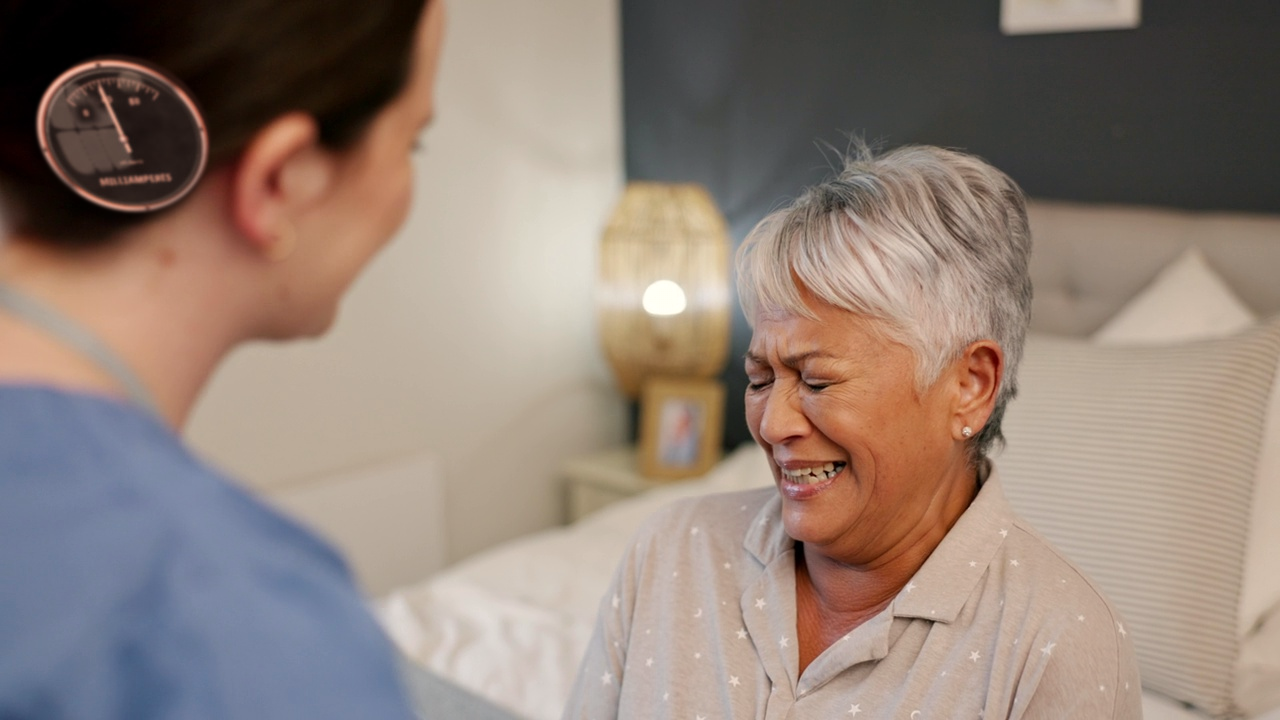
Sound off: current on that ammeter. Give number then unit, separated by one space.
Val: 40 mA
